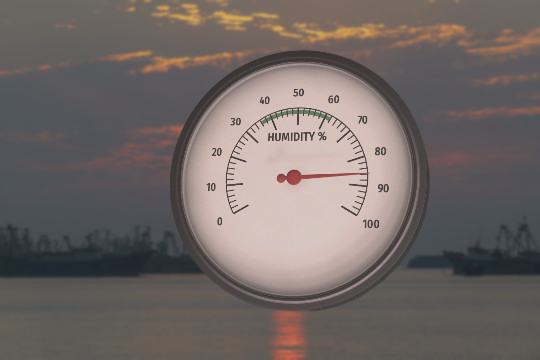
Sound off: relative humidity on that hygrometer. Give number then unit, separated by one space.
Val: 86 %
